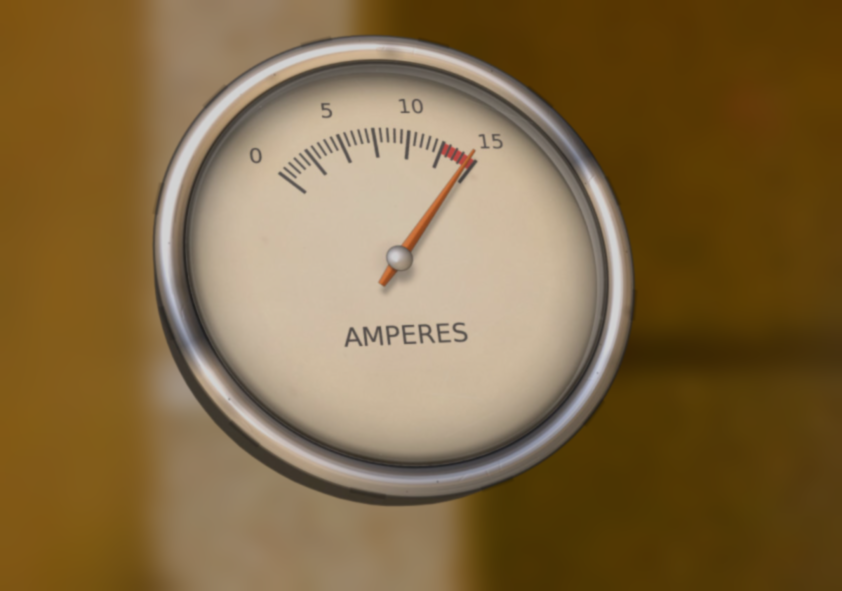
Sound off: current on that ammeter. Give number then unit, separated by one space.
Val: 14.5 A
